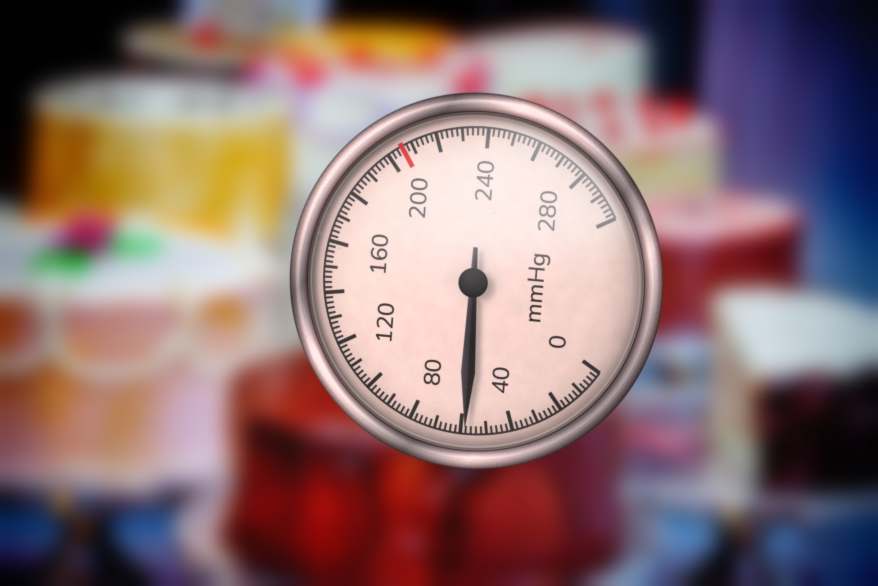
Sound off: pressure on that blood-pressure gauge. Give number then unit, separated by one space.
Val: 58 mmHg
